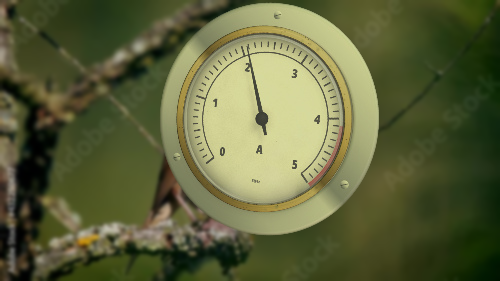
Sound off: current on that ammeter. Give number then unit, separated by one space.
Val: 2.1 A
